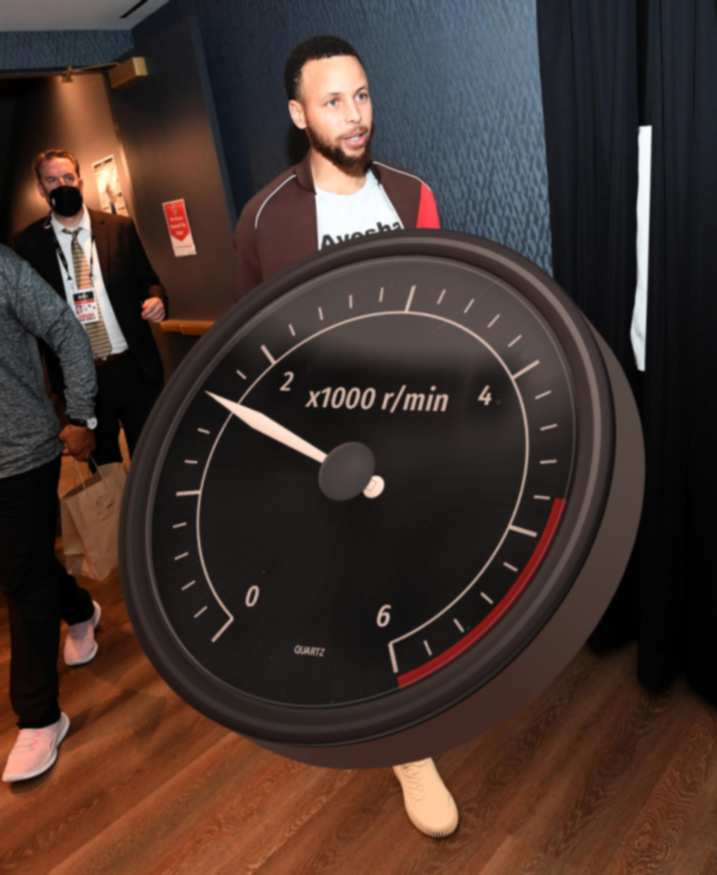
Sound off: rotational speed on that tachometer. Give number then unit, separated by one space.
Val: 1600 rpm
